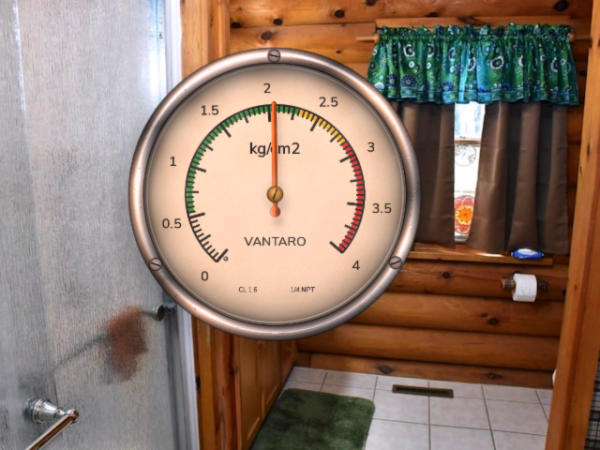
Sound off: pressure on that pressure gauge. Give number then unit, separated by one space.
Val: 2.05 kg/cm²
